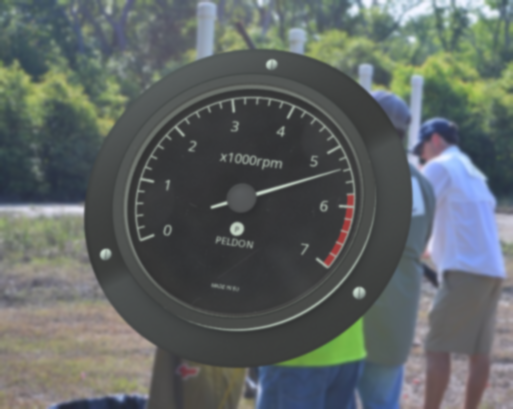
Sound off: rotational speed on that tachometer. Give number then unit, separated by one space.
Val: 5400 rpm
